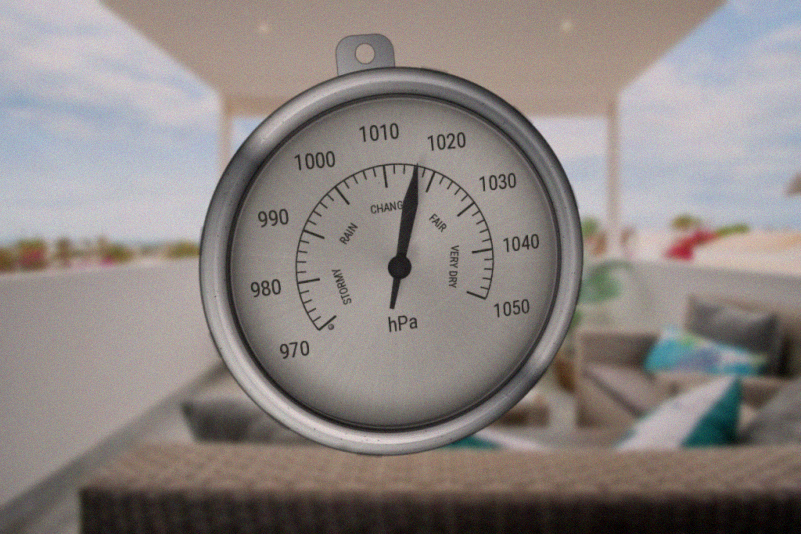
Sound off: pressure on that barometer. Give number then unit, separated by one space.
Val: 1016 hPa
